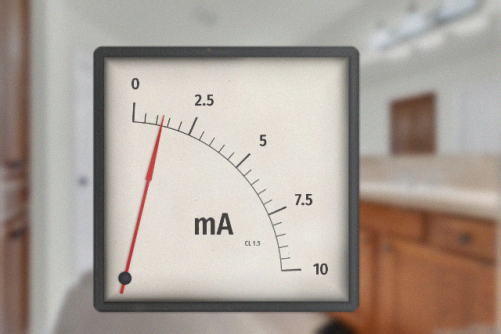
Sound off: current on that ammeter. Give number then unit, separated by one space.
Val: 1.25 mA
